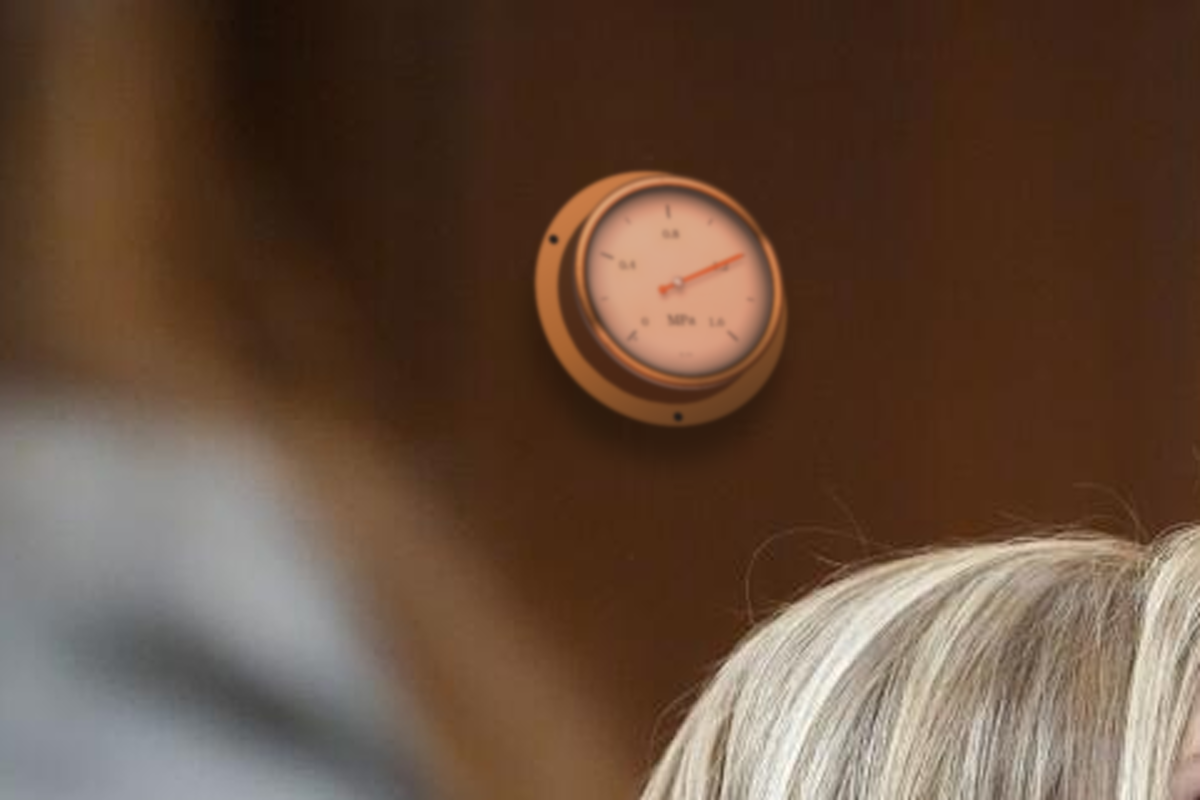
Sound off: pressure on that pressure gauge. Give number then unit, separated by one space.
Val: 1.2 MPa
